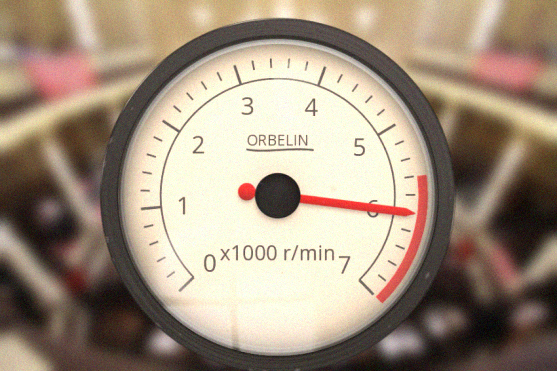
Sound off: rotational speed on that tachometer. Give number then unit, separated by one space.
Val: 6000 rpm
